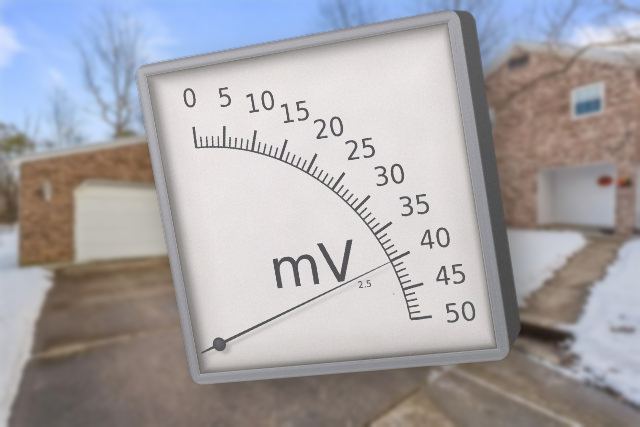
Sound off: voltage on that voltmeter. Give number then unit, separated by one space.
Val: 40 mV
